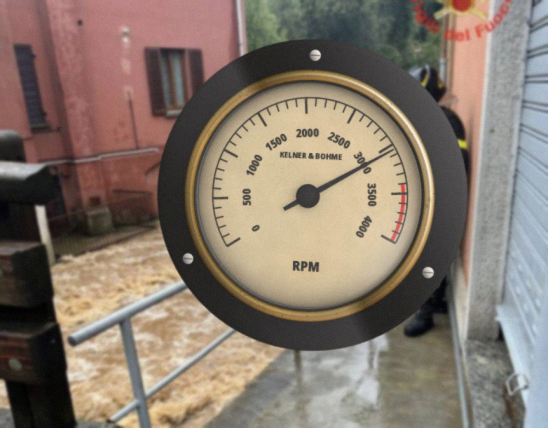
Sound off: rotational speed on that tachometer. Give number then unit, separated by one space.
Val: 3050 rpm
